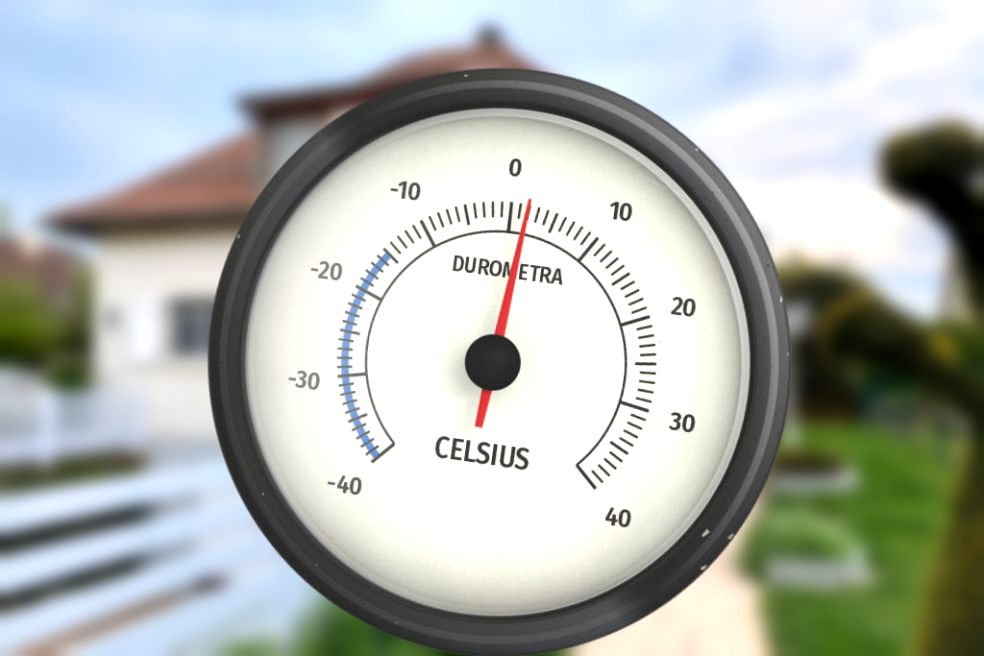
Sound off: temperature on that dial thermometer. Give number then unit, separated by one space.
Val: 2 °C
